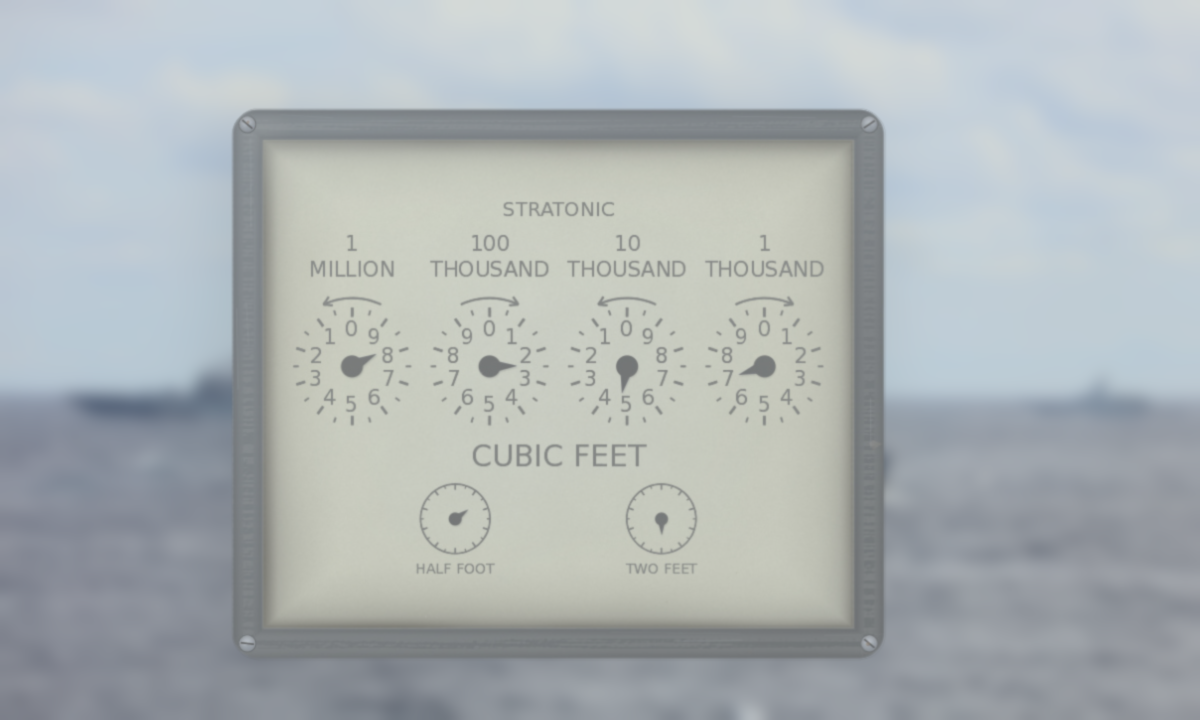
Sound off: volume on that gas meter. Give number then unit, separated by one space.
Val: 824700 ft³
